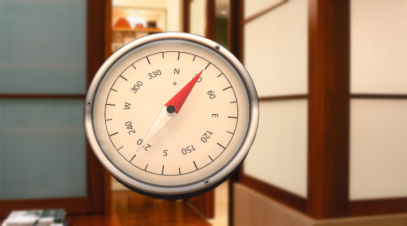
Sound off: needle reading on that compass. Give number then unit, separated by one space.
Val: 30 °
